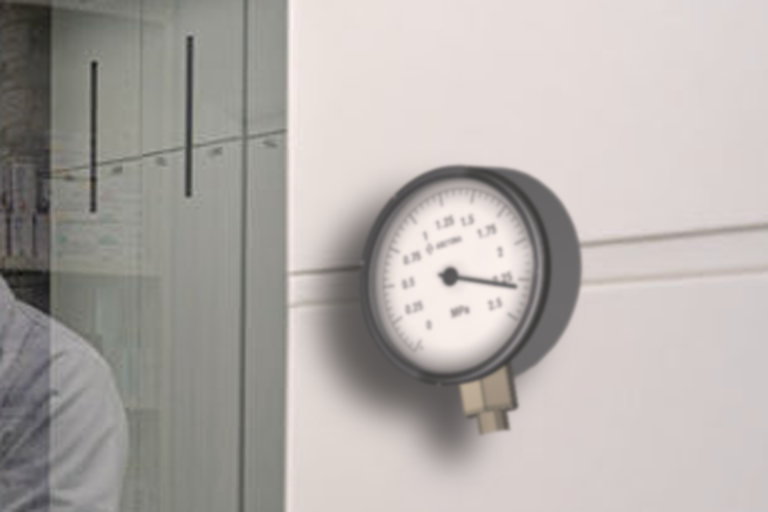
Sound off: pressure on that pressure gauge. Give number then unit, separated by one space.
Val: 2.3 MPa
